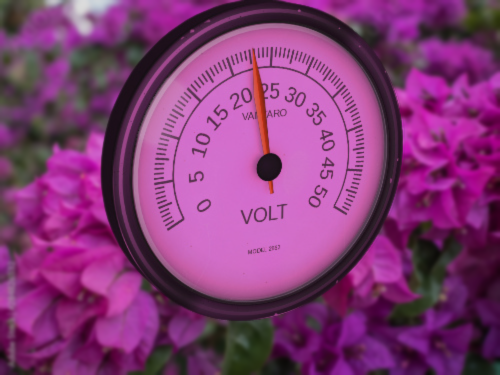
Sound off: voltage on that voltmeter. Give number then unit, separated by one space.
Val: 22.5 V
